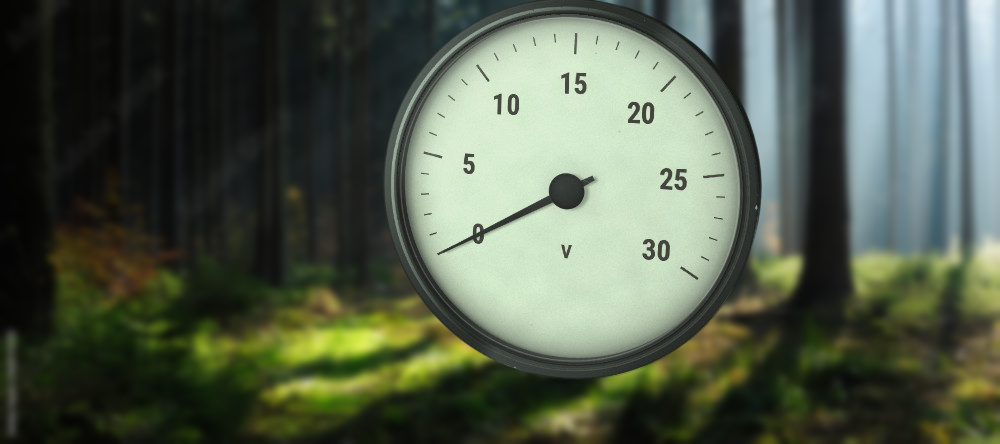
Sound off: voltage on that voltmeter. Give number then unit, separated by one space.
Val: 0 V
